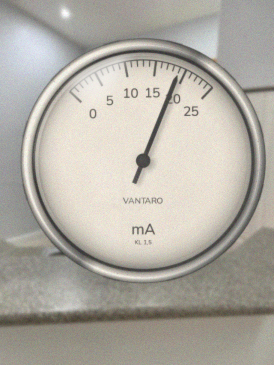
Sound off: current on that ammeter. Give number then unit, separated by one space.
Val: 19 mA
